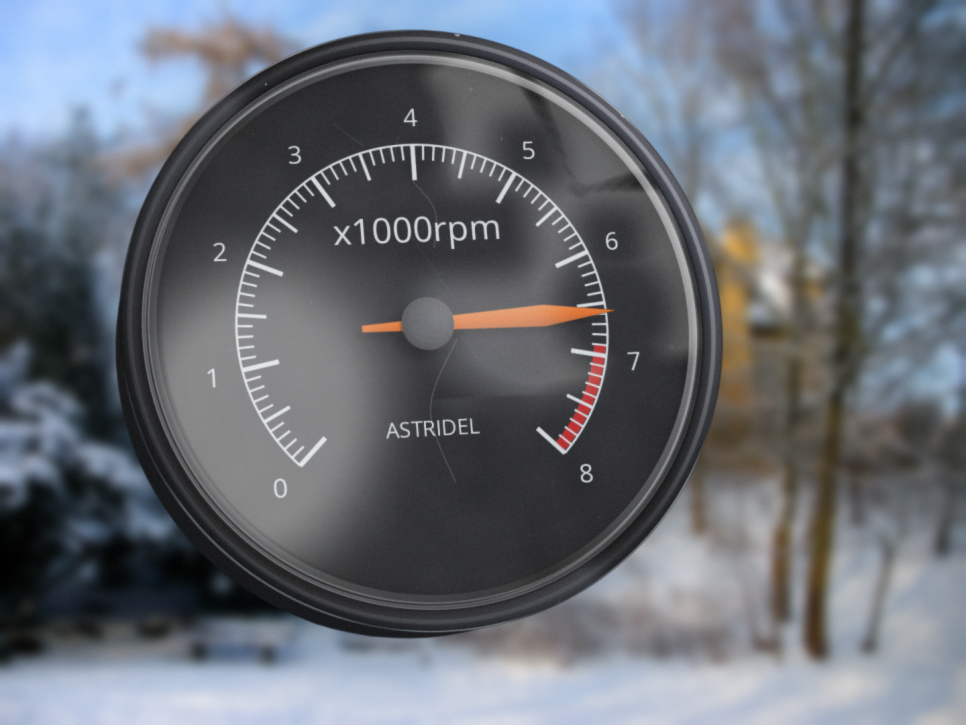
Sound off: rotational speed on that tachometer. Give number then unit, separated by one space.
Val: 6600 rpm
